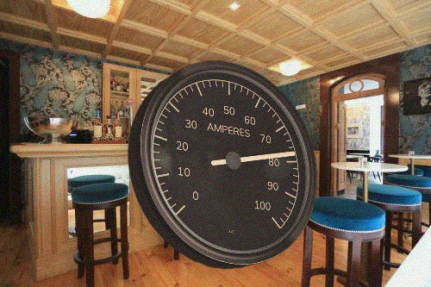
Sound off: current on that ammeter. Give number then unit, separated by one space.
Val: 78 A
